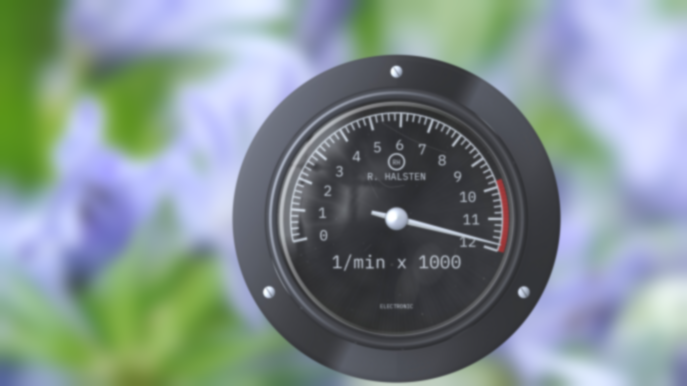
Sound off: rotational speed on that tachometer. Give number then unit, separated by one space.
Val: 11800 rpm
